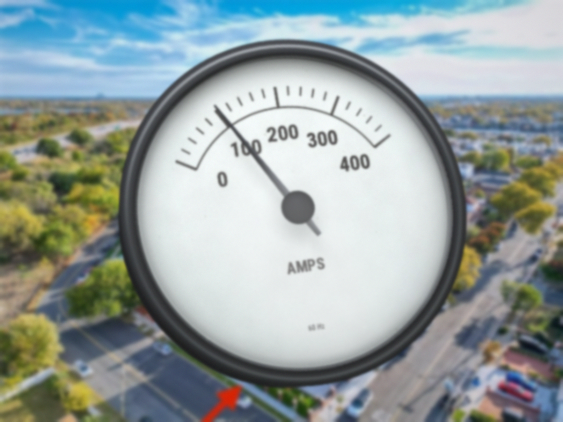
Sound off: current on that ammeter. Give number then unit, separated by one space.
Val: 100 A
